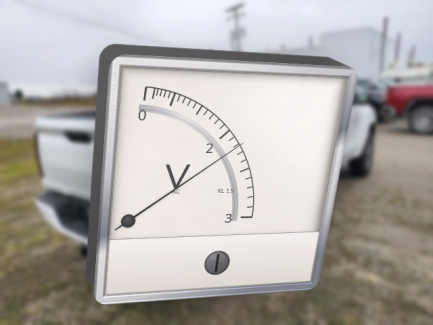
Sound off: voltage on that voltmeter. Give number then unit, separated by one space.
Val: 2.2 V
